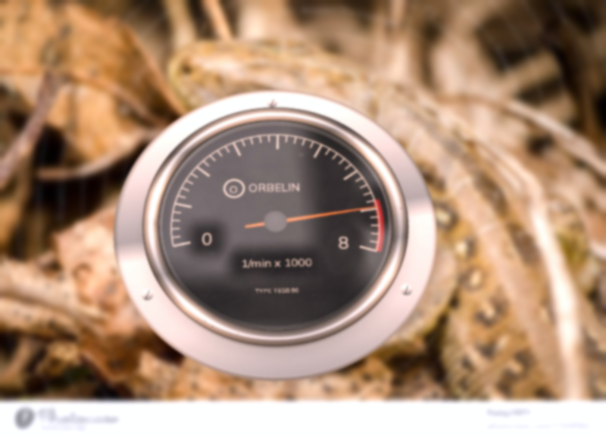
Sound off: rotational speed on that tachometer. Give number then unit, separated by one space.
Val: 7000 rpm
